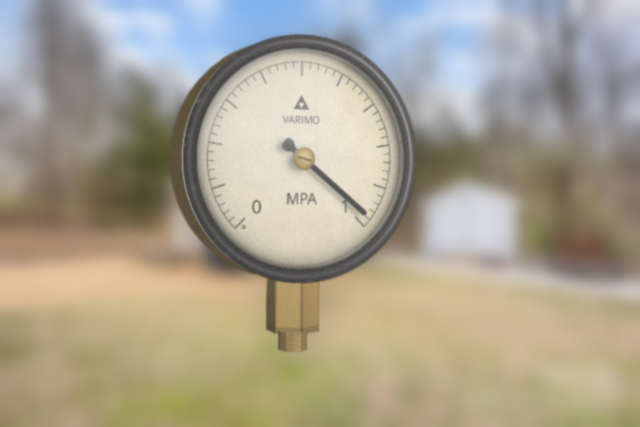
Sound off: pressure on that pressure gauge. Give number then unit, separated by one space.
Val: 0.98 MPa
